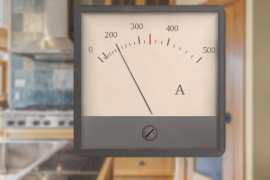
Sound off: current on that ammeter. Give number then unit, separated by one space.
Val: 200 A
